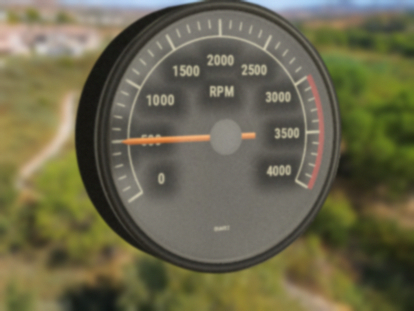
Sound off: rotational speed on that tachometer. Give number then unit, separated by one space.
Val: 500 rpm
